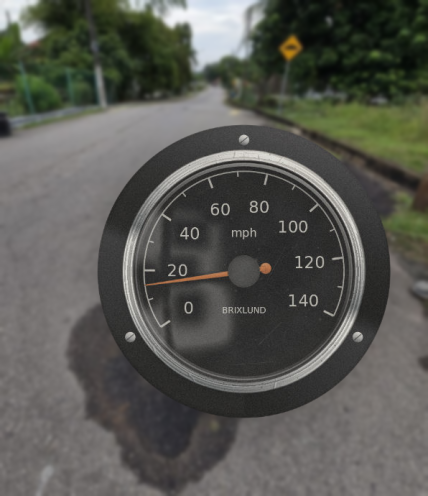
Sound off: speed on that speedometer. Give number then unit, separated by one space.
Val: 15 mph
